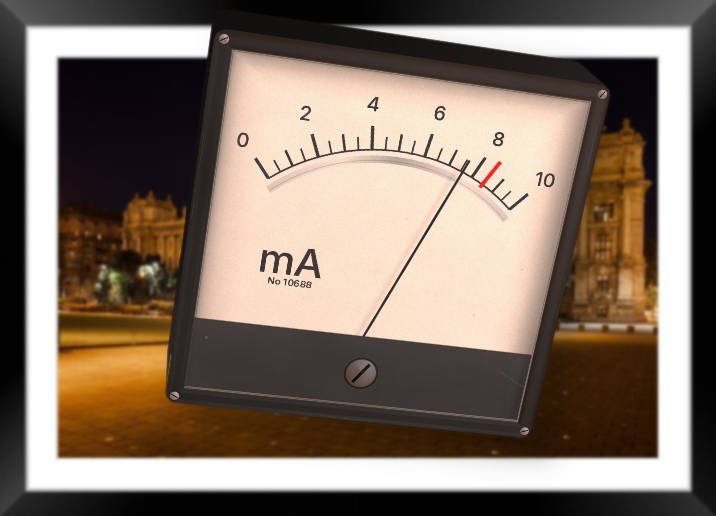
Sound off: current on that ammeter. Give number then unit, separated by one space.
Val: 7.5 mA
